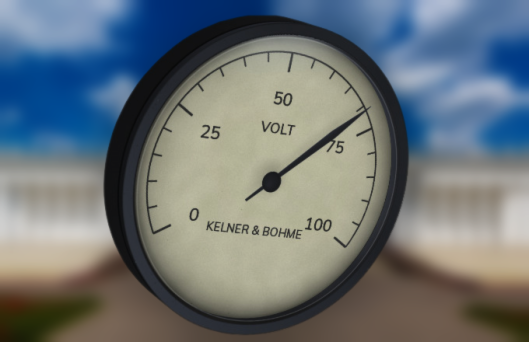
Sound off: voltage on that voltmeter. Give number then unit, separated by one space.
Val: 70 V
